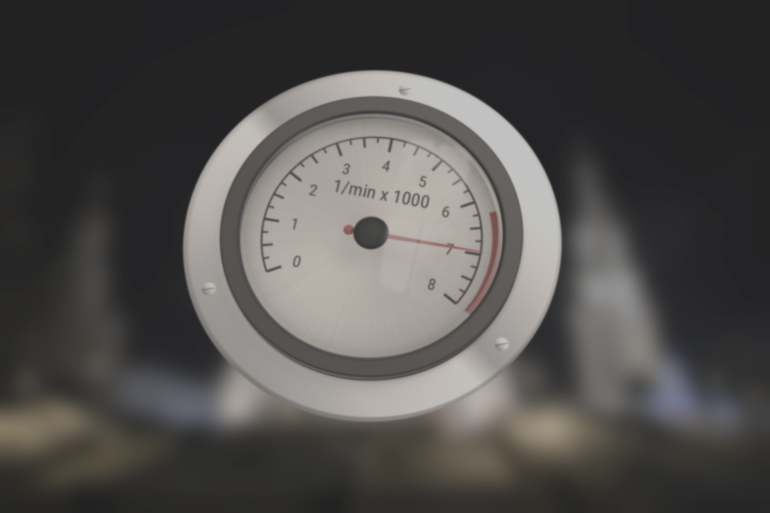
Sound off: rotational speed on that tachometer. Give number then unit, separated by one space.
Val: 7000 rpm
